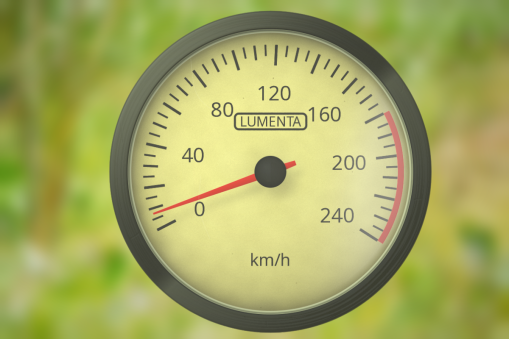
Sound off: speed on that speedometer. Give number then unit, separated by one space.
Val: 7.5 km/h
